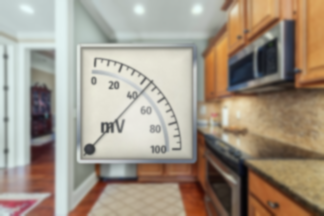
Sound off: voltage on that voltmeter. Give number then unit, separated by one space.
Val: 45 mV
